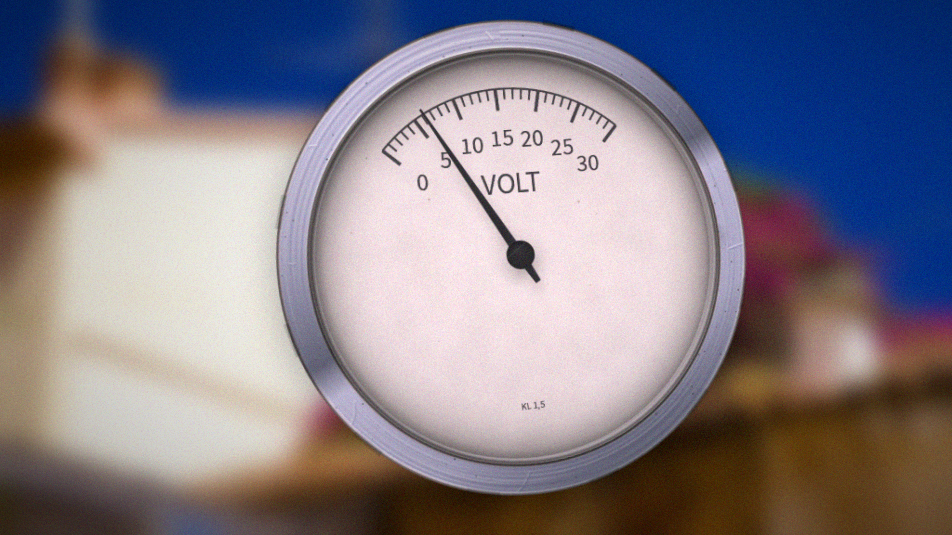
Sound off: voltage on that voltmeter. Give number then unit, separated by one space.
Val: 6 V
